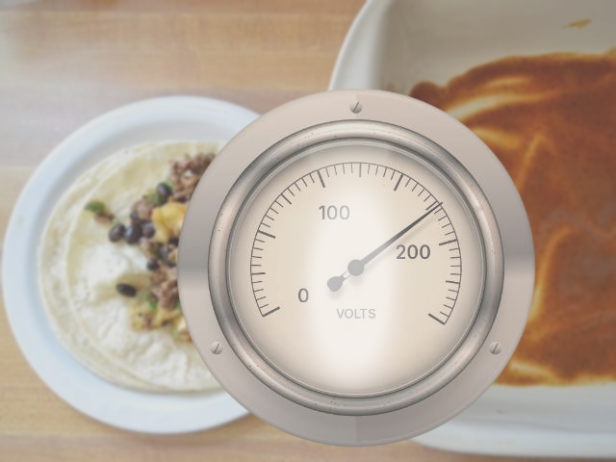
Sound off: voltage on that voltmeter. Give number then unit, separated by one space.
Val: 177.5 V
